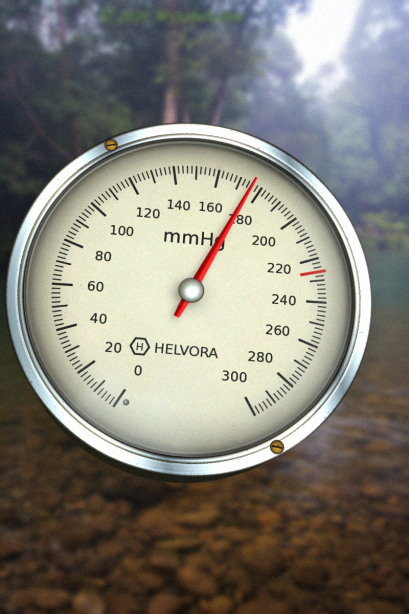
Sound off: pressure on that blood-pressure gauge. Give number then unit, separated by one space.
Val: 176 mmHg
